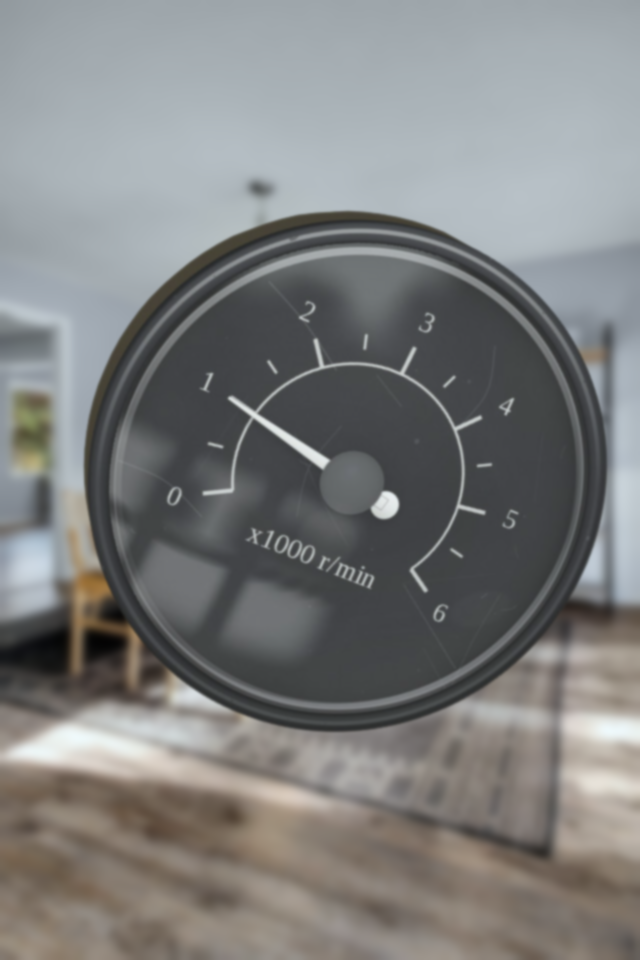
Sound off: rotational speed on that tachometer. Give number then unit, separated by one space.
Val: 1000 rpm
